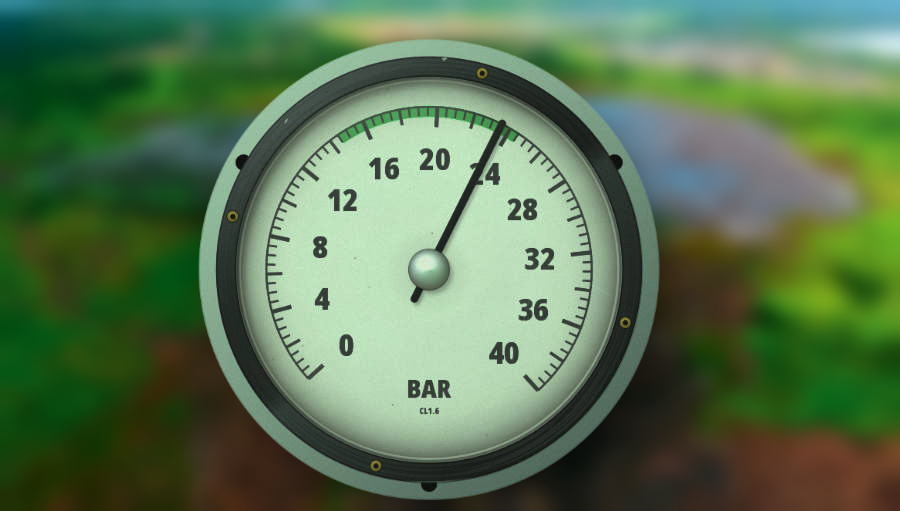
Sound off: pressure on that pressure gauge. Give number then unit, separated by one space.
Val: 23.5 bar
